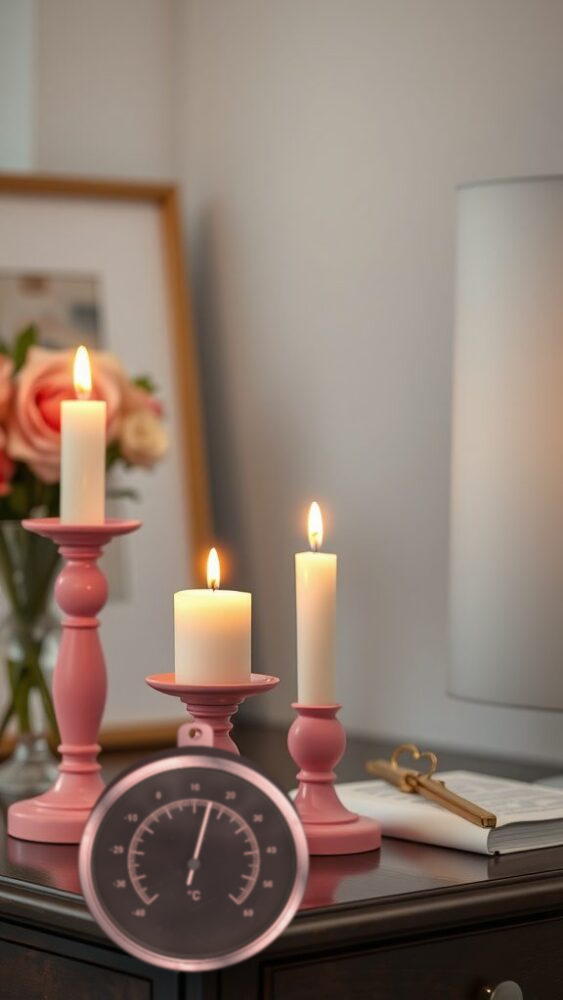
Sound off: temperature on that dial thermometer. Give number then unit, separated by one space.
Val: 15 °C
